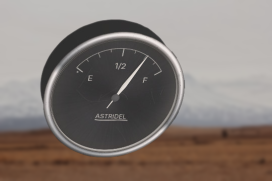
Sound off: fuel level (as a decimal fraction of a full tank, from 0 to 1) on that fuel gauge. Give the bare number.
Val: 0.75
